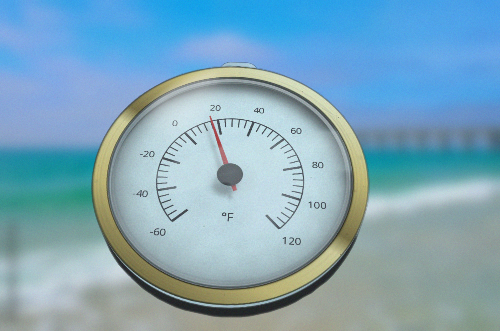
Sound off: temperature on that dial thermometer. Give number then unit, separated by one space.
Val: 16 °F
